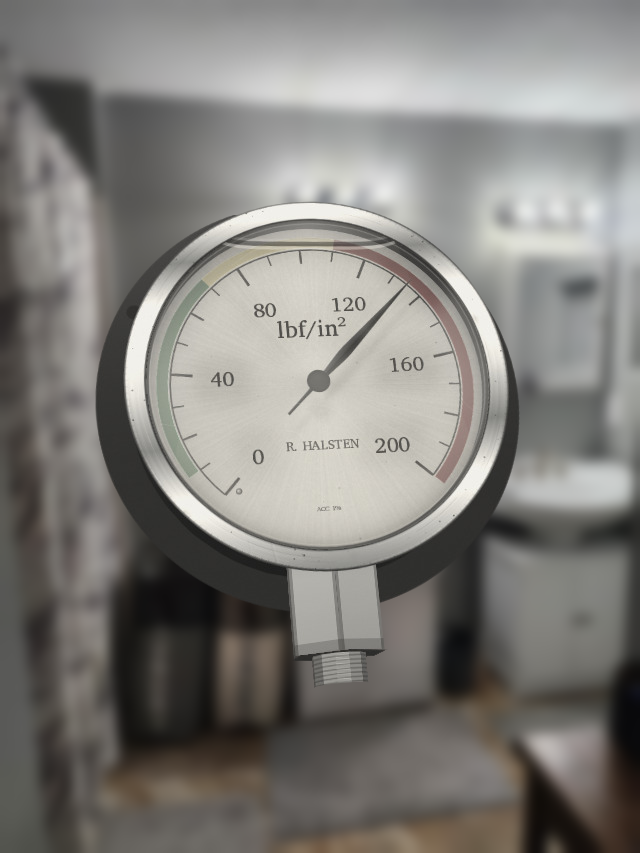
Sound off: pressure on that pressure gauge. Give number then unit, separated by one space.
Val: 135 psi
